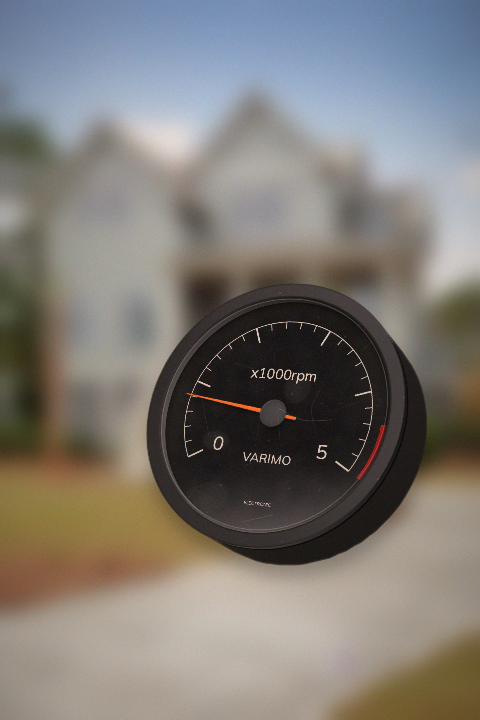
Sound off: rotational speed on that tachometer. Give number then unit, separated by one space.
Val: 800 rpm
